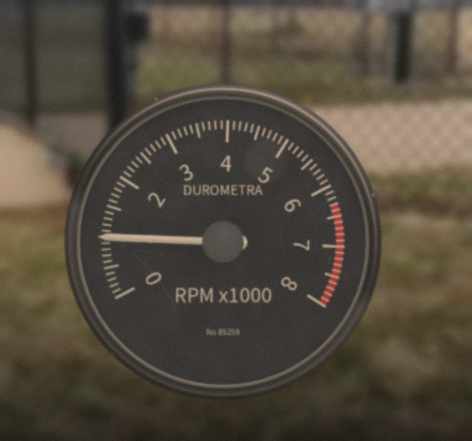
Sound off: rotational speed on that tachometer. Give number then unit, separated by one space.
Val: 1000 rpm
